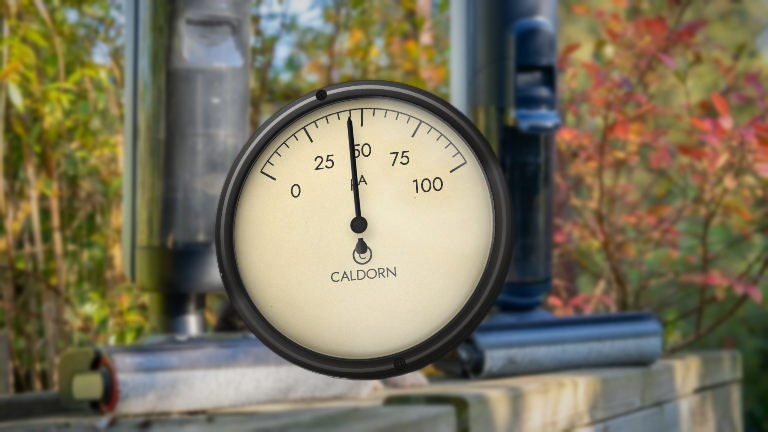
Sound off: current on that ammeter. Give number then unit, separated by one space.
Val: 45 µA
